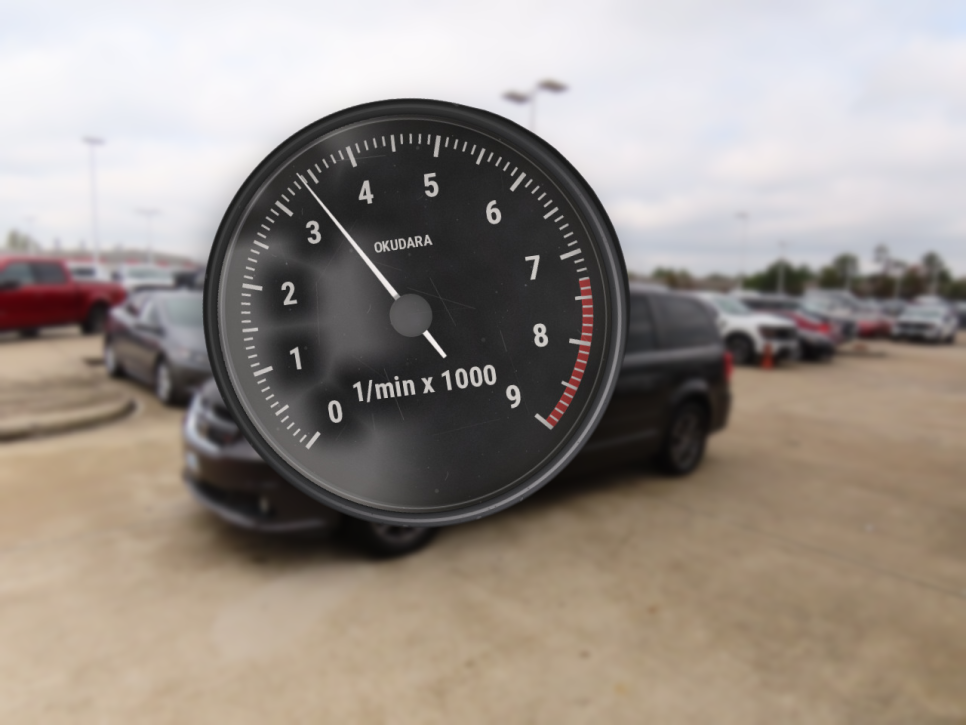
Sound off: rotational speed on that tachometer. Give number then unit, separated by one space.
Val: 3400 rpm
